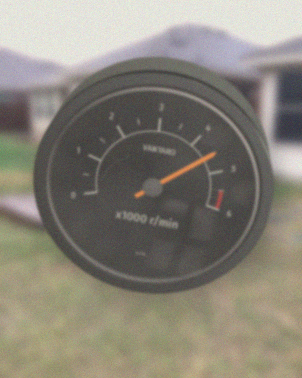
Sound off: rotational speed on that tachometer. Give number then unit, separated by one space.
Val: 4500 rpm
